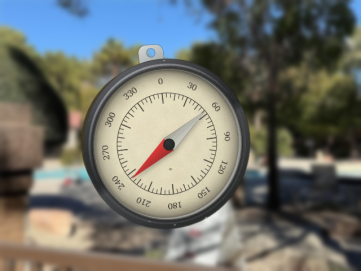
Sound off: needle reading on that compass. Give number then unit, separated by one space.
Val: 235 °
